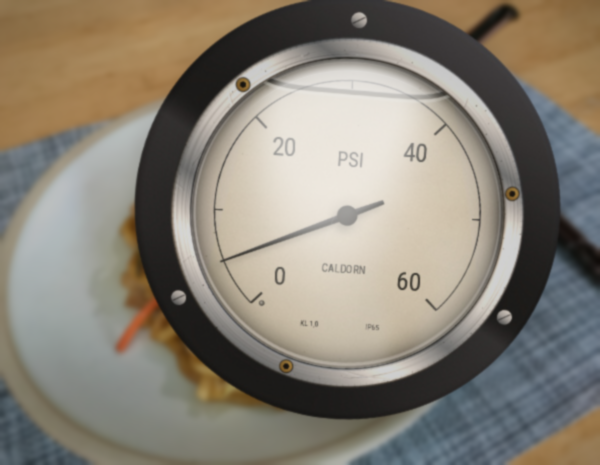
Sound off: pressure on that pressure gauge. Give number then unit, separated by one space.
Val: 5 psi
